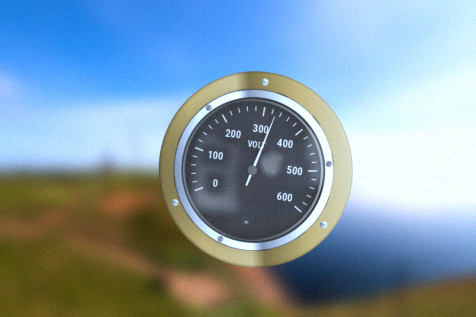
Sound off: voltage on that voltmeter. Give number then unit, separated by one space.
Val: 330 V
